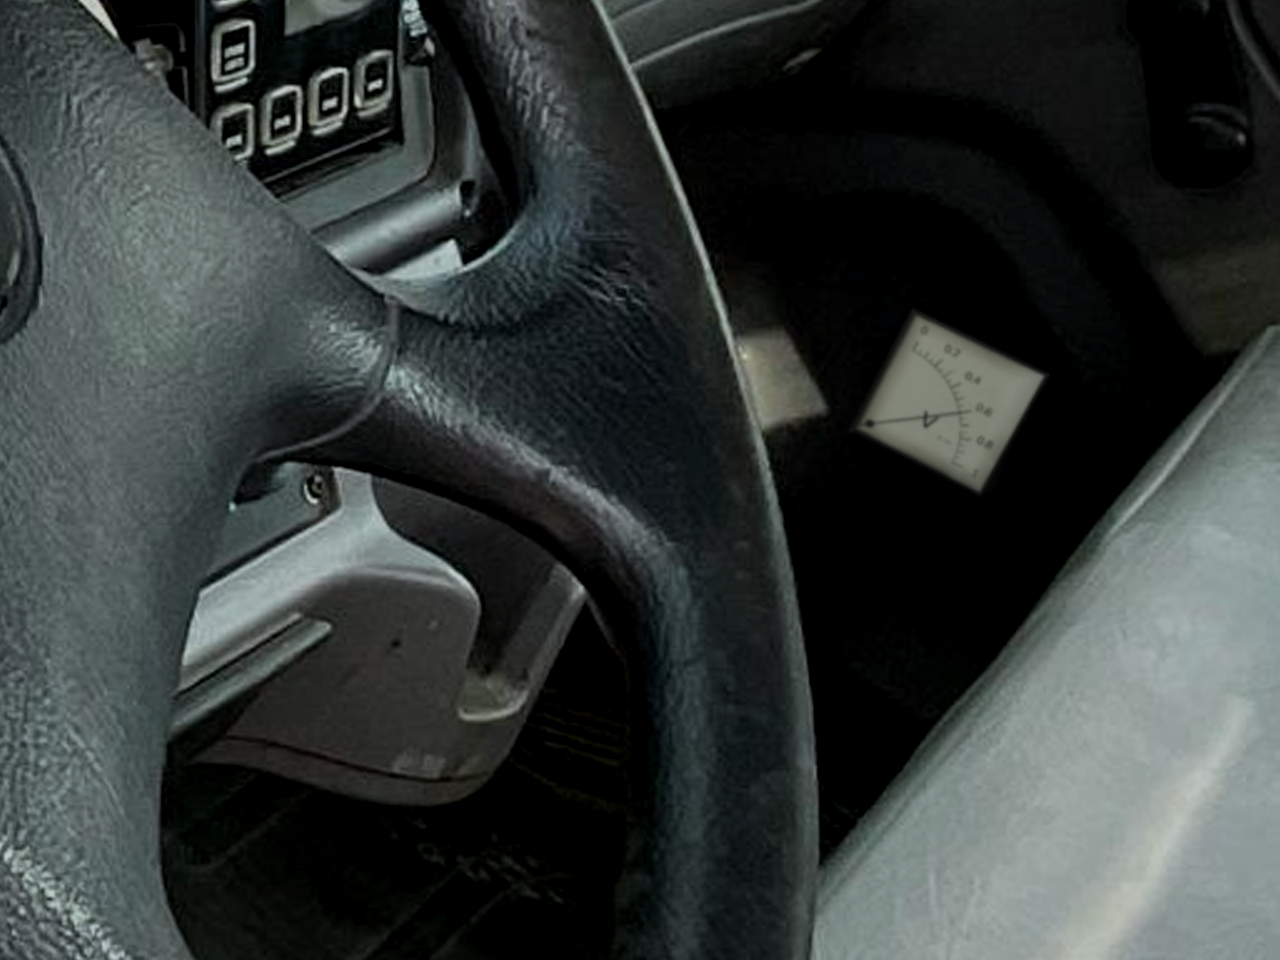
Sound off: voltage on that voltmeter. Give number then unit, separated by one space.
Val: 0.6 V
